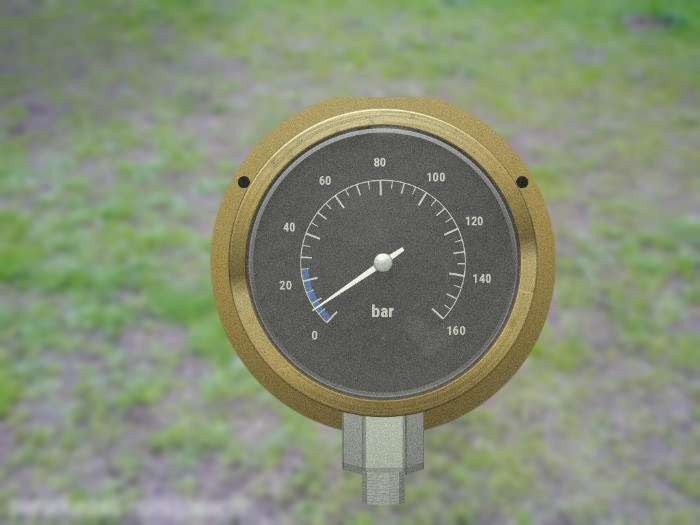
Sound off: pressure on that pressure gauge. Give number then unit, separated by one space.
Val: 7.5 bar
